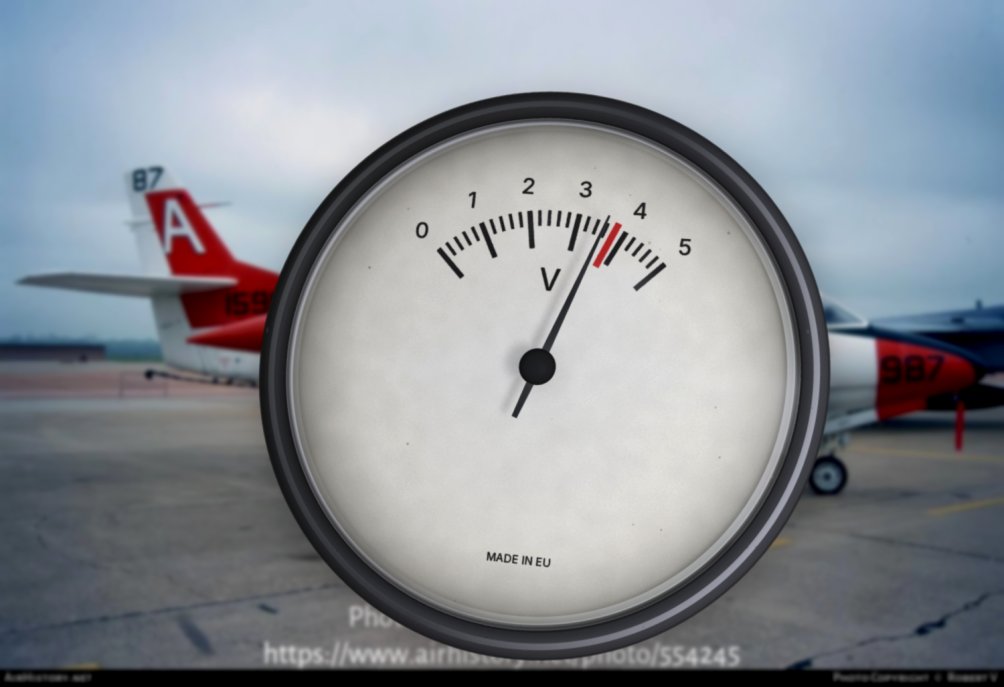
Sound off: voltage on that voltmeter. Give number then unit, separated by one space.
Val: 3.6 V
